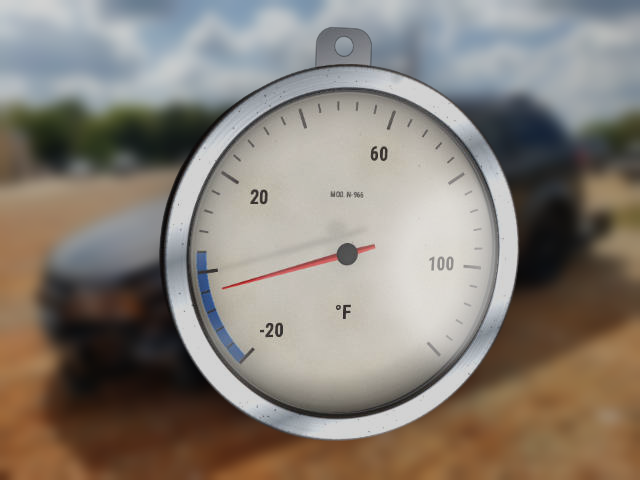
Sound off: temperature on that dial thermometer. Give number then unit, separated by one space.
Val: -4 °F
